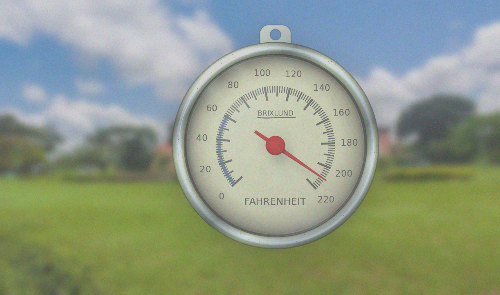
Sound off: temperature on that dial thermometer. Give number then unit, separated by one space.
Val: 210 °F
